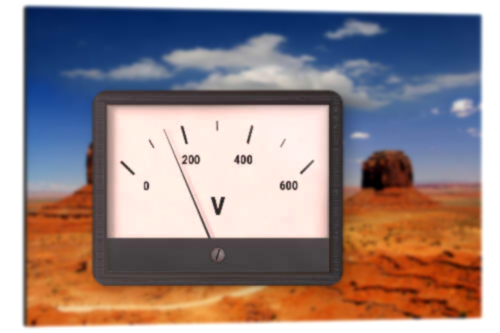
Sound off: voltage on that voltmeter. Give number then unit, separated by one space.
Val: 150 V
